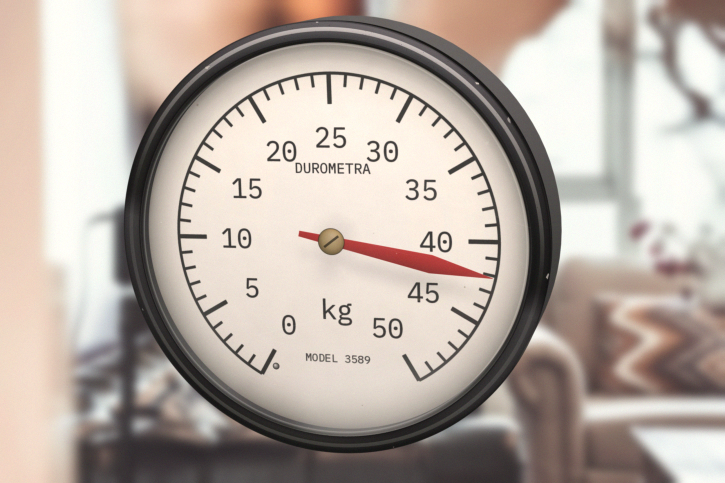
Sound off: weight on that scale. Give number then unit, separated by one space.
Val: 42 kg
